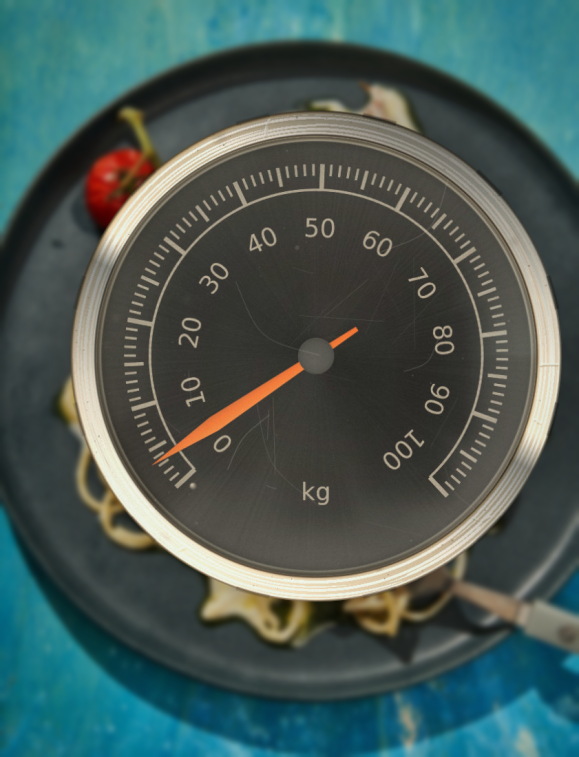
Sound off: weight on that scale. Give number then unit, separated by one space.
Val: 3.5 kg
